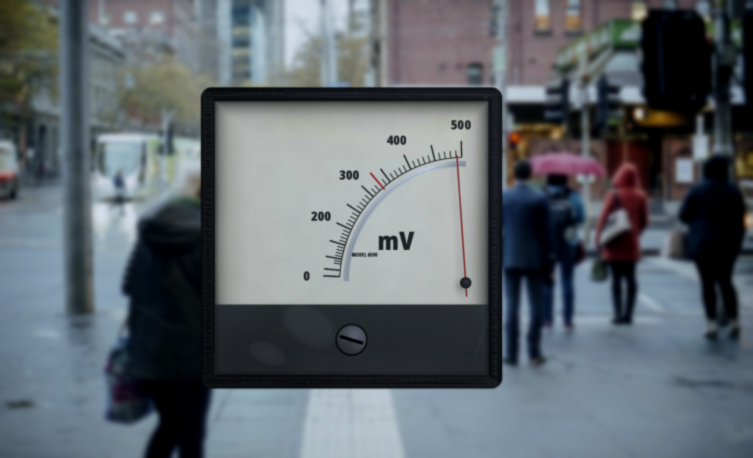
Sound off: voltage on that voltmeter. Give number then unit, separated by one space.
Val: 490 mV
